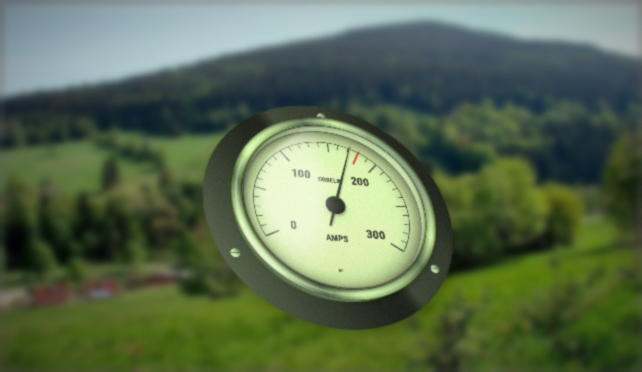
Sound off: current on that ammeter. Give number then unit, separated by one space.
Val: 170 A
